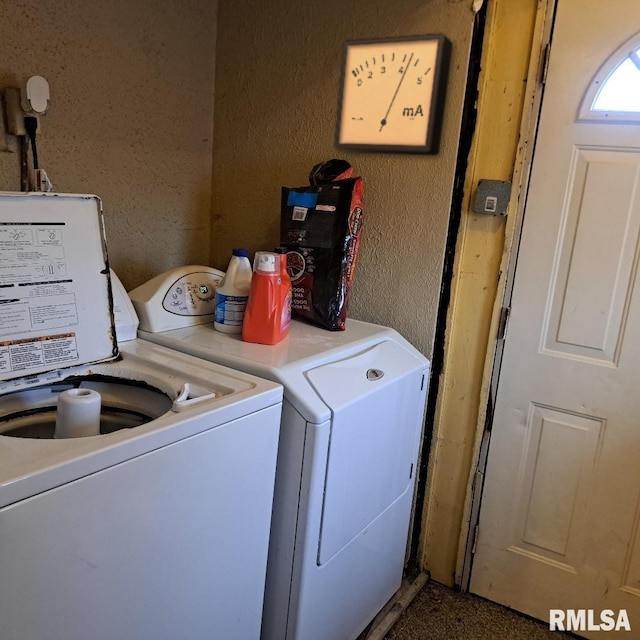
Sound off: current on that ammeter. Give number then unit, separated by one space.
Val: 4.25 mA
